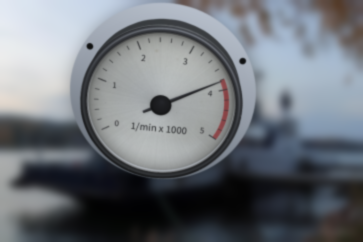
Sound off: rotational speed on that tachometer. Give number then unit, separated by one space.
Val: 3800 rpm
